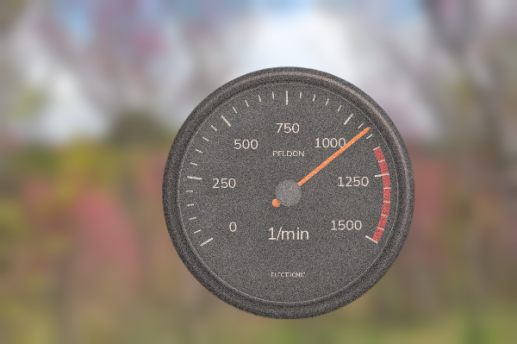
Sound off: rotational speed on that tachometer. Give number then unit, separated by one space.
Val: 1075 rpm
